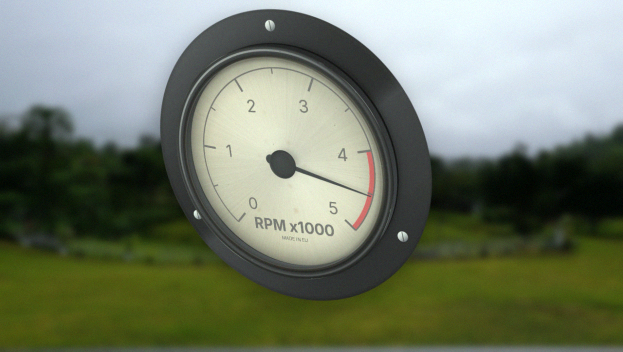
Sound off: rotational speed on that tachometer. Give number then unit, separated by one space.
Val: 4500 rpm
